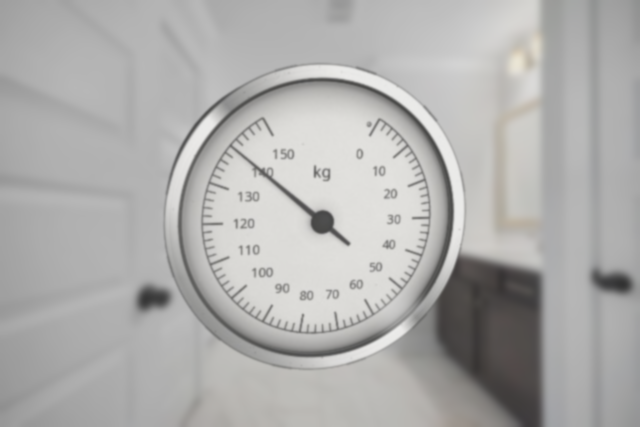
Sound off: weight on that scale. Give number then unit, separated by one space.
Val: 140 kg
